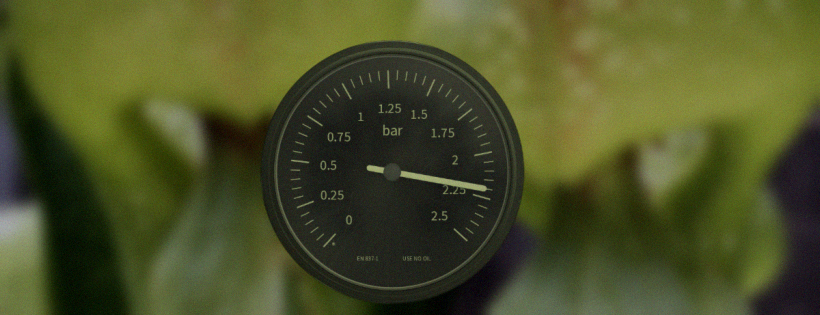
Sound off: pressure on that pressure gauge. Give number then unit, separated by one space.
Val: 2.2 bar
